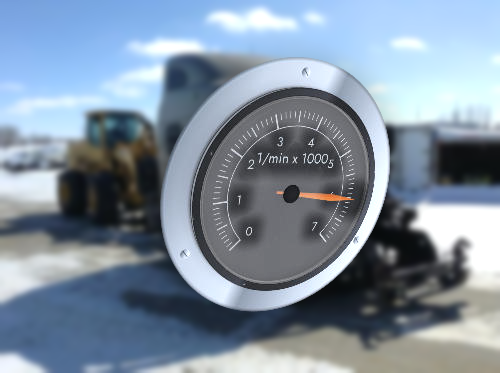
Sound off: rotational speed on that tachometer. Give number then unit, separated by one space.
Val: 6000 rpm
